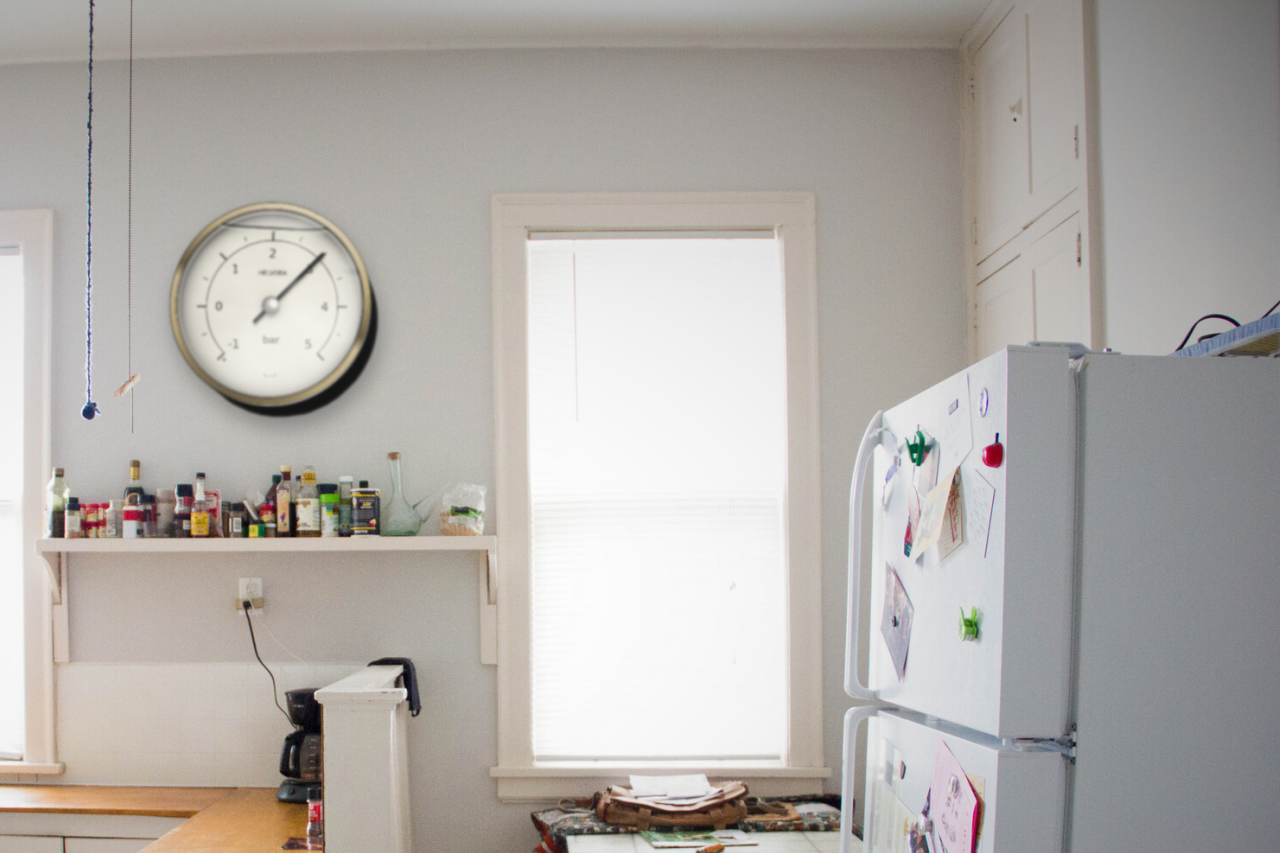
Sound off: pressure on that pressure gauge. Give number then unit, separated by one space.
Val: 3 bar
